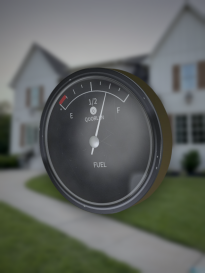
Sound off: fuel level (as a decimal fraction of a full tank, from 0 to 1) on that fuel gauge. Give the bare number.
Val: 0.75
